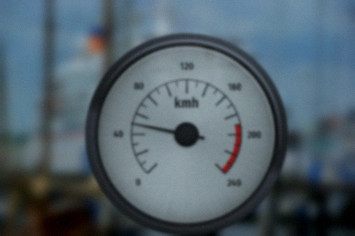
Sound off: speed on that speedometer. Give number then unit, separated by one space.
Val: 50 km/h
